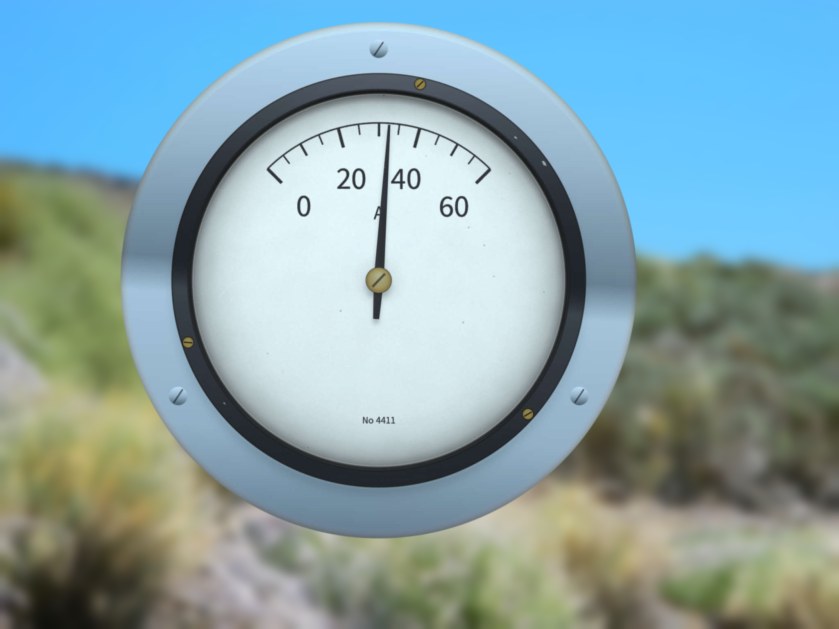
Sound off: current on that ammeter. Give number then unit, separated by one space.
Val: 32.5 A
